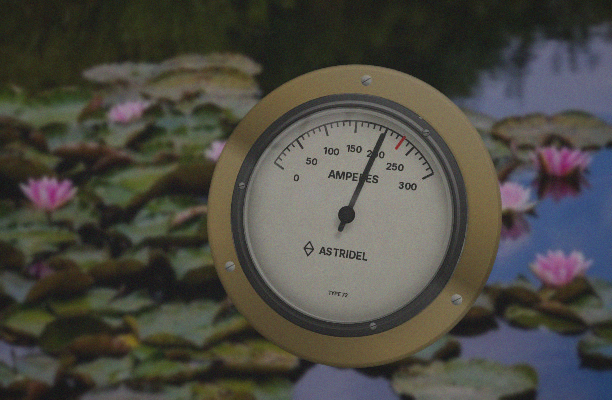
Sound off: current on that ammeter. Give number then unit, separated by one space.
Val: 200 A
